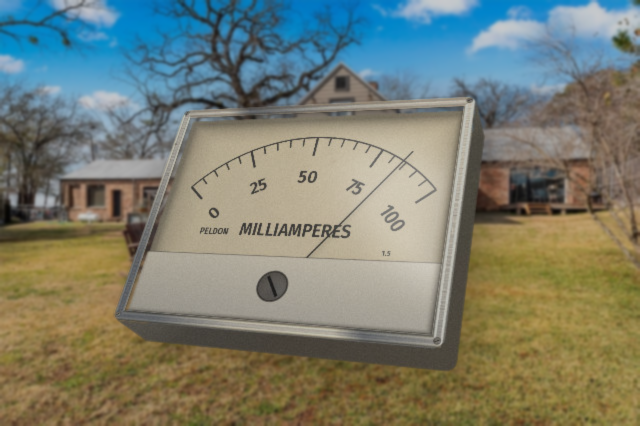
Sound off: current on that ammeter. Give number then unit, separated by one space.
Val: 85 mA
